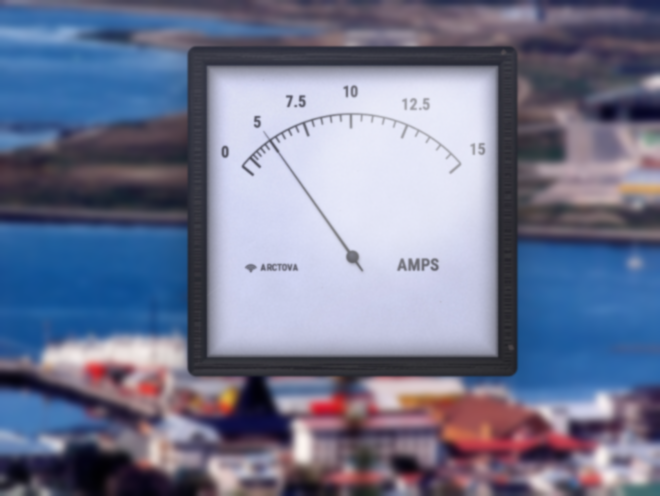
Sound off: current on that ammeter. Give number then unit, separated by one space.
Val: 5 A
